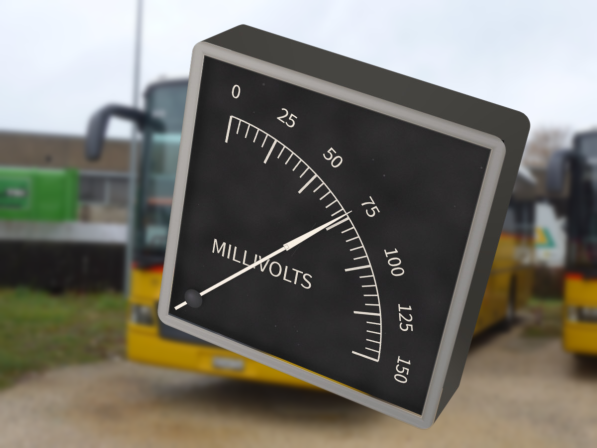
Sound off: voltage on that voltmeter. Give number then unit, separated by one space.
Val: 72.5 mV
